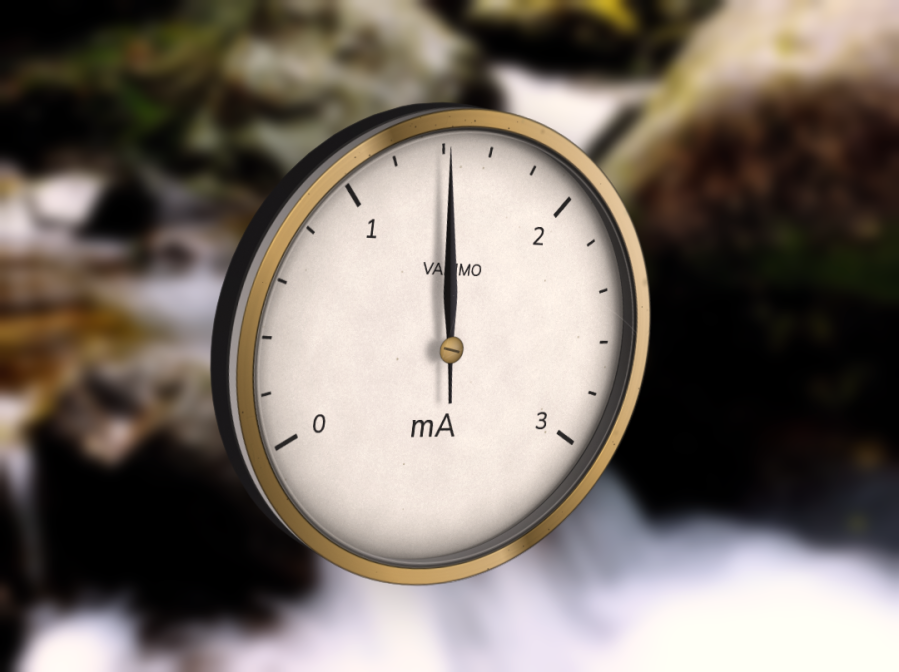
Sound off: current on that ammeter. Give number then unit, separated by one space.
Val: 1.4 mA
